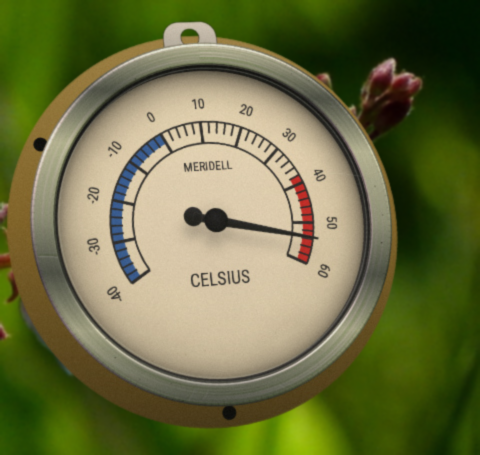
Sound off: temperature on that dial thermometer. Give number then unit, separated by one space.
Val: 54 °C
